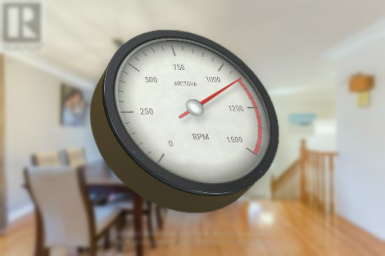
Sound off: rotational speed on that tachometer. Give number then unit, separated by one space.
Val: 1100 rpm
